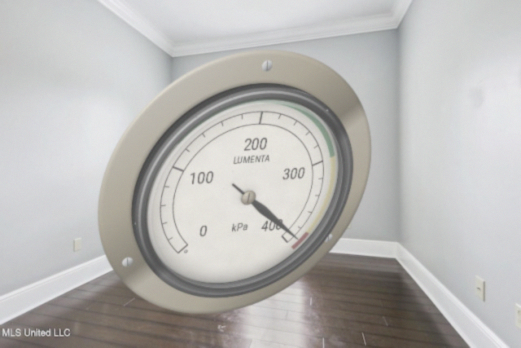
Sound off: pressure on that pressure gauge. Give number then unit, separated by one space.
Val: 390 kPa
